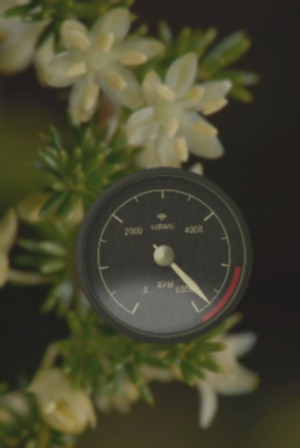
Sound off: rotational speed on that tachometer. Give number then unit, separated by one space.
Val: 5750 rpm
